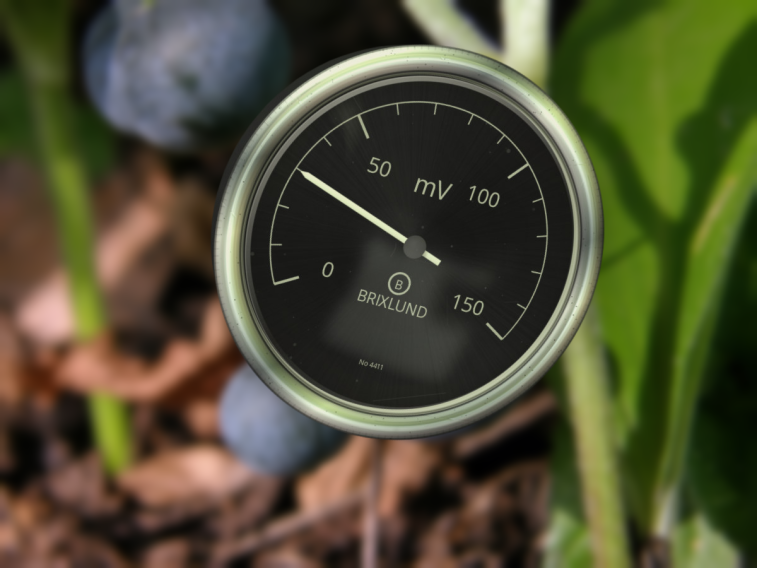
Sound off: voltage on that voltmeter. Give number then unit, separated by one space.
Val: 30 mV
